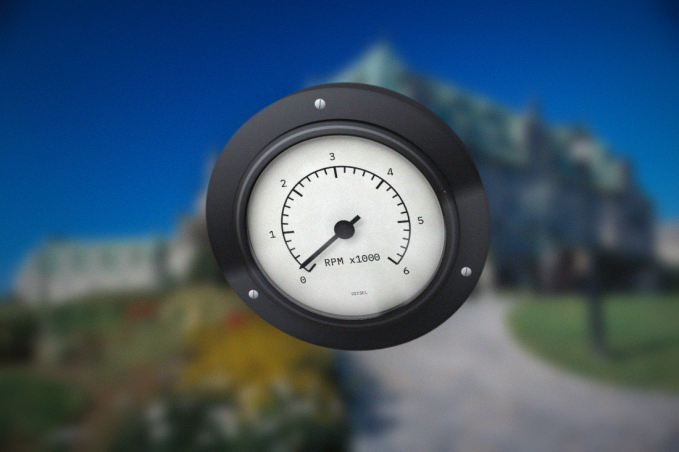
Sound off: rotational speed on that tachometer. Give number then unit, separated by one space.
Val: 200 rpm
